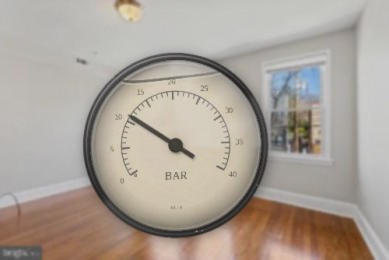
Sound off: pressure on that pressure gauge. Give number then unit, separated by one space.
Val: 11 bar
